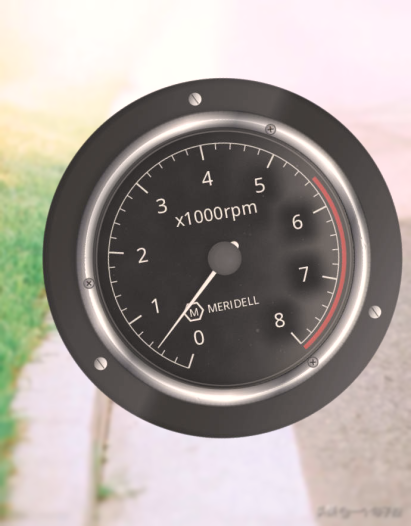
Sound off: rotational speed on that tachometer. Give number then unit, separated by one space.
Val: 500 rpm
